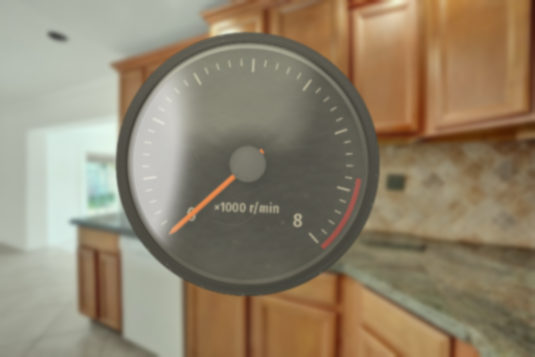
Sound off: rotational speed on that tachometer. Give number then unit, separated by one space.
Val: 0 rpm
